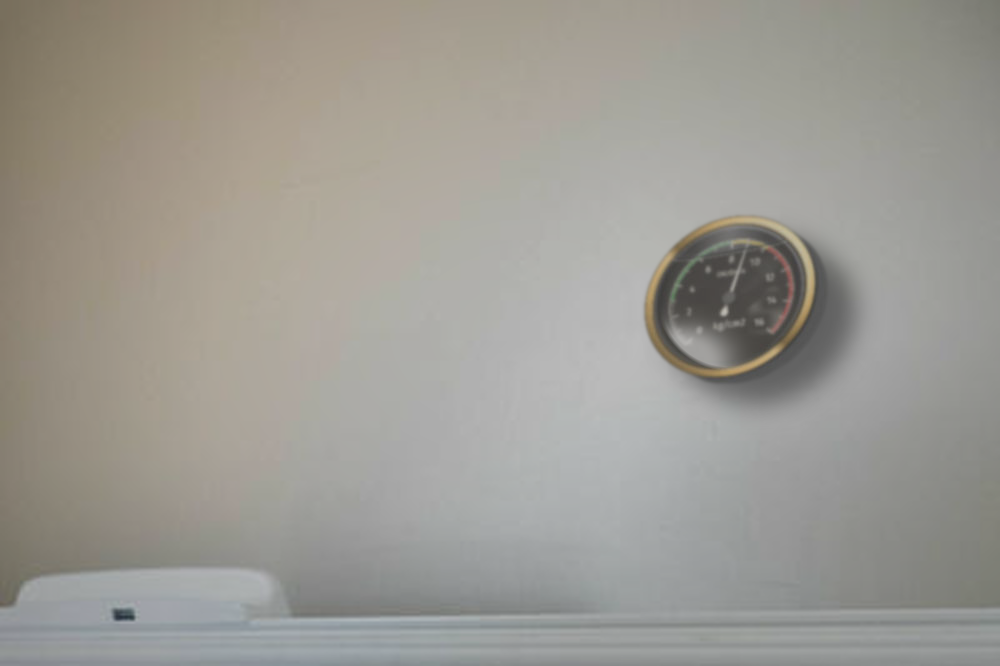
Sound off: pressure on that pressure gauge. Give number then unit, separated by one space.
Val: 9 kg/cm²
